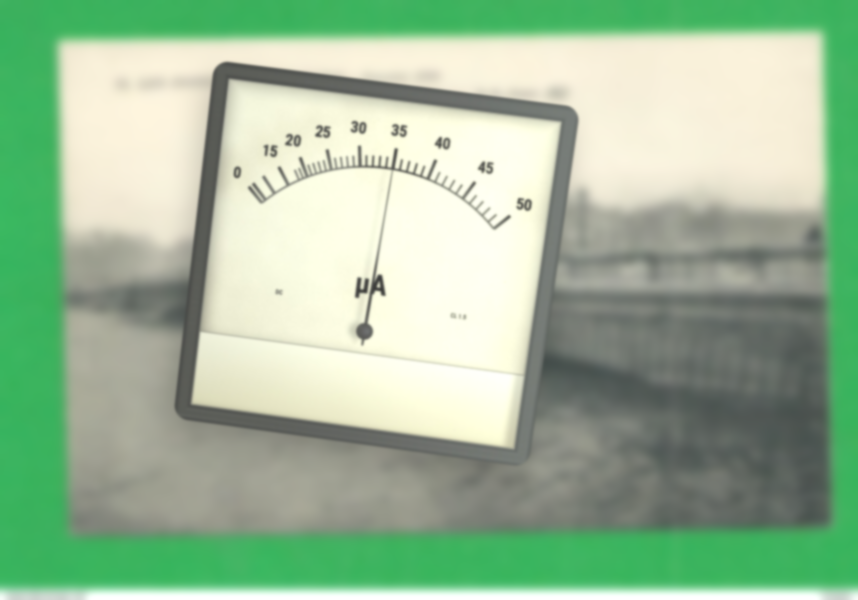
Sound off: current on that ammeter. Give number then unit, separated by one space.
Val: 35 µA
